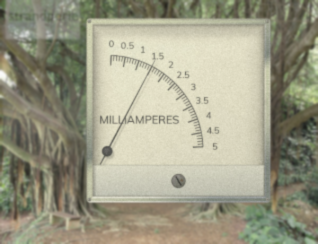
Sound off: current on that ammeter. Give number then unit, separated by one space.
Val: 1.5 mA
